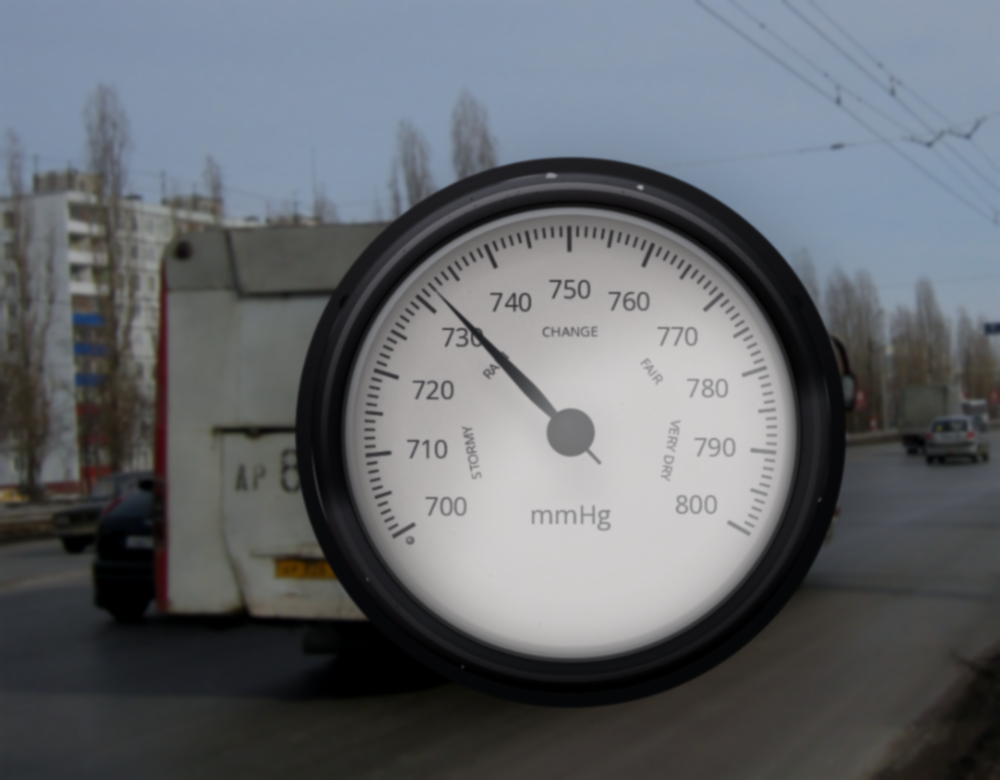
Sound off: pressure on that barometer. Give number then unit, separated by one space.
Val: 732 mmHg
